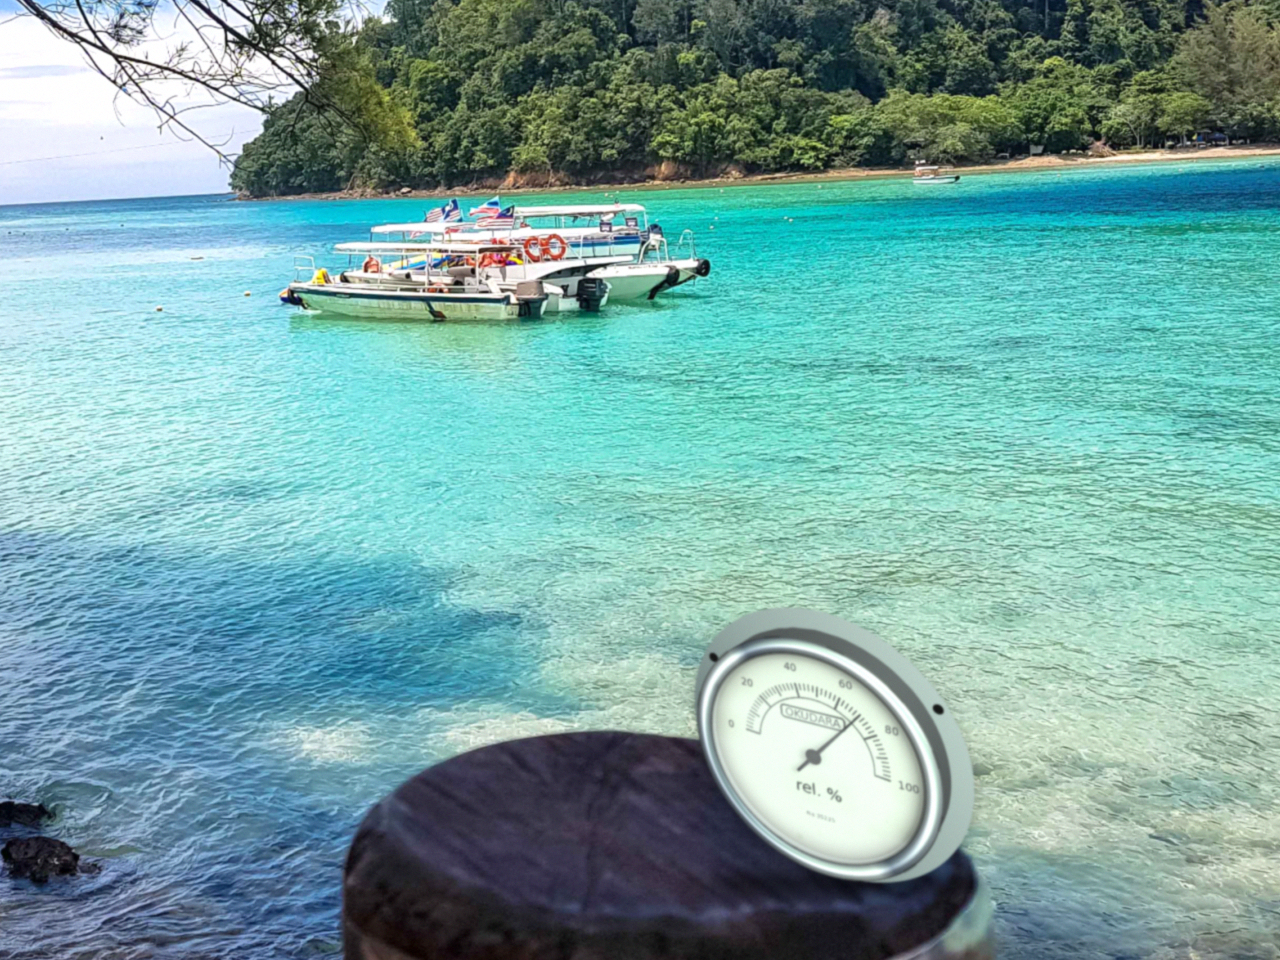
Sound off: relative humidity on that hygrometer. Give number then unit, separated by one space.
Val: 70 %
